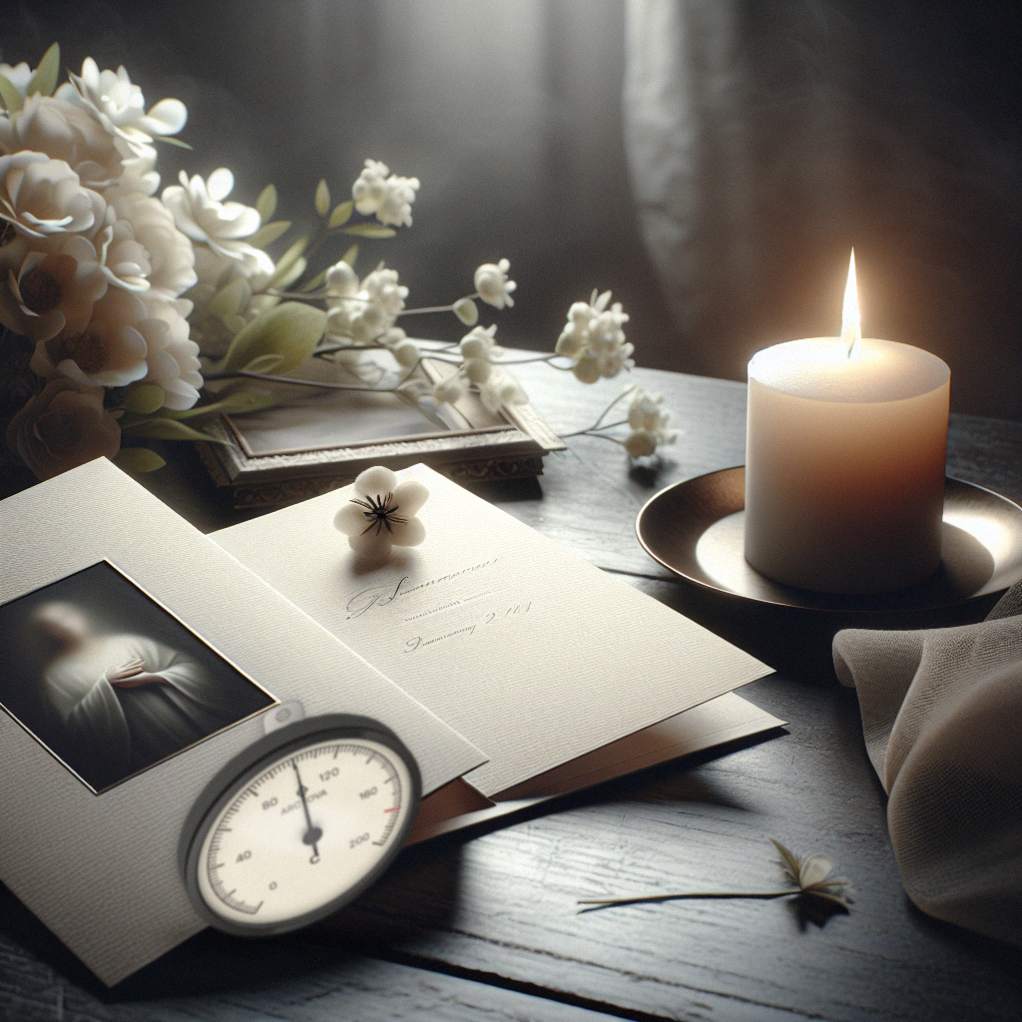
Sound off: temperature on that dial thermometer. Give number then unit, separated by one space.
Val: 100 °C
